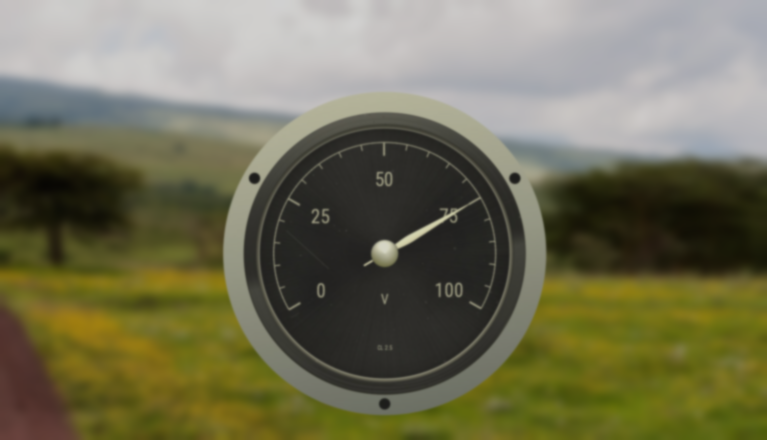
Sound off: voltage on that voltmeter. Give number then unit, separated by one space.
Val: 75 V
